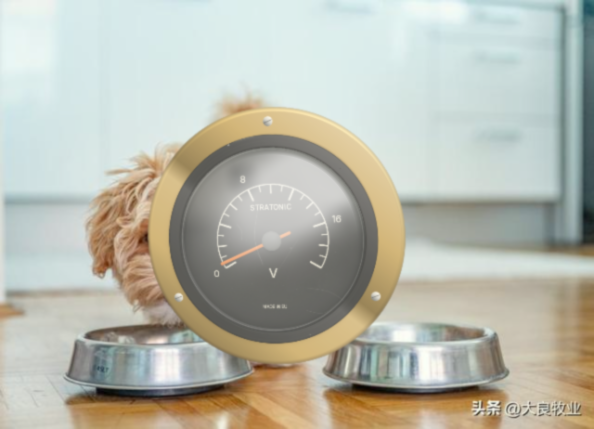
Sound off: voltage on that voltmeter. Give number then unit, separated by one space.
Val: 0.5 V
